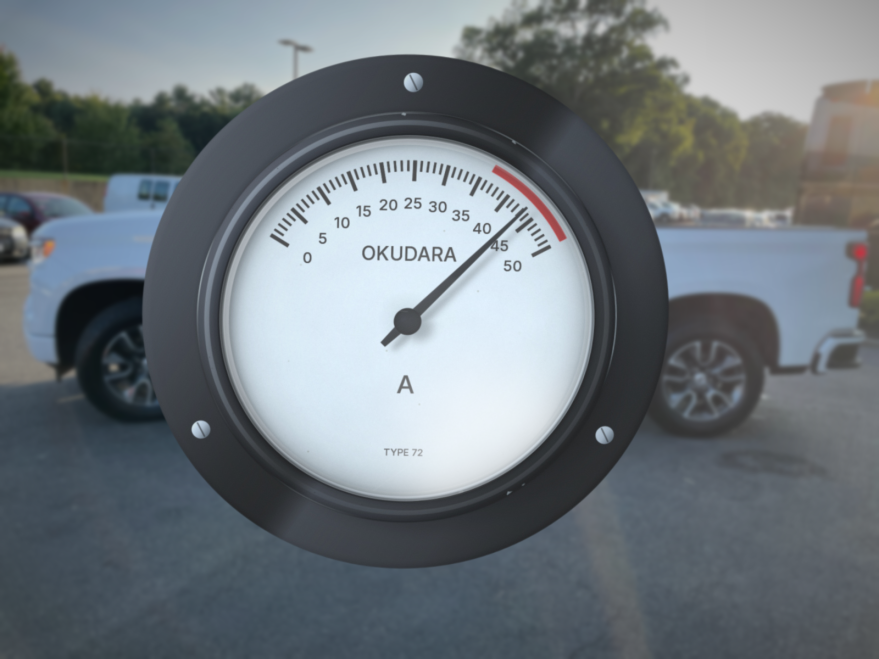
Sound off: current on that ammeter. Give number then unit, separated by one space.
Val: 43 A
